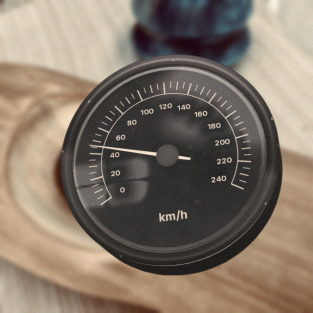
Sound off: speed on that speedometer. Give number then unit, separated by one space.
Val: 45 km/h
